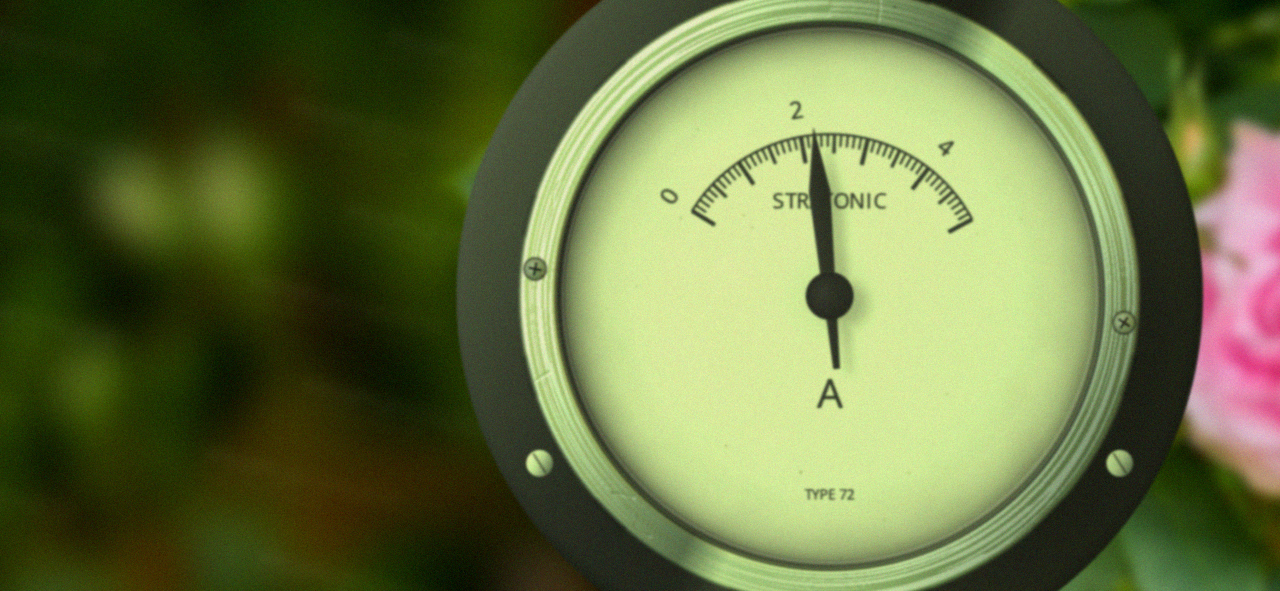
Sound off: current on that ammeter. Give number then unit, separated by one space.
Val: 2.2 A
